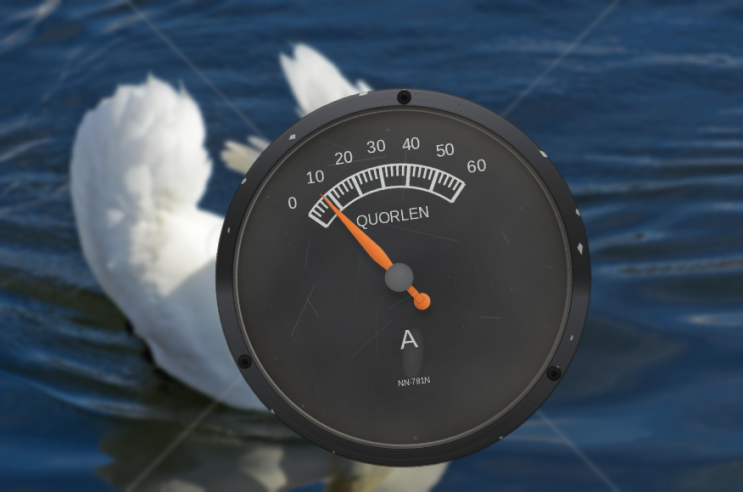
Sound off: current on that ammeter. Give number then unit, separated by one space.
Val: 8 A
